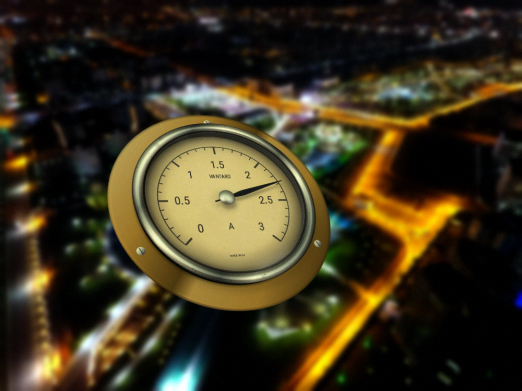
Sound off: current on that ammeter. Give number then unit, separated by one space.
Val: 2.3 A
